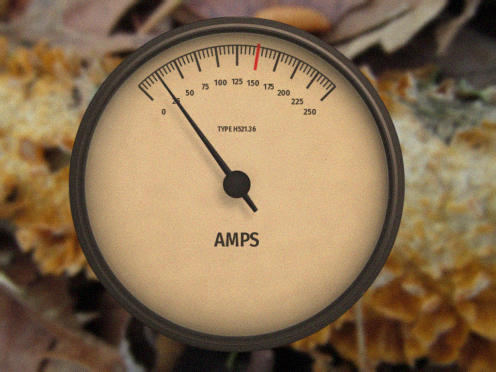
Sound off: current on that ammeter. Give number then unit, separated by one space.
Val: 25 A
